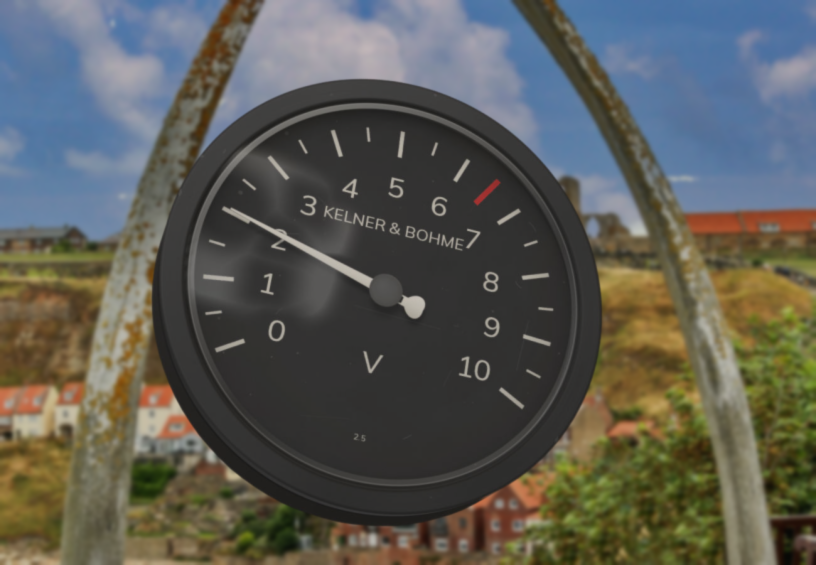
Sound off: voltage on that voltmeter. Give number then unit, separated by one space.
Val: 2 V
